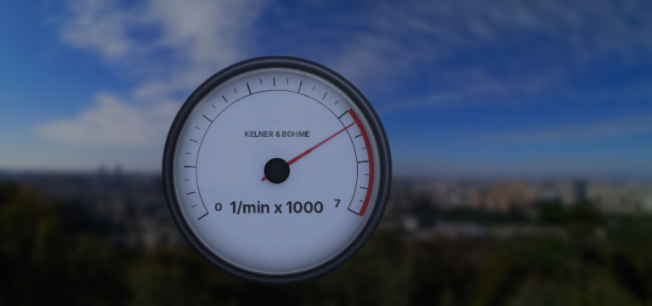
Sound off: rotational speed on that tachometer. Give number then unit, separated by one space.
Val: 5250 rpm
